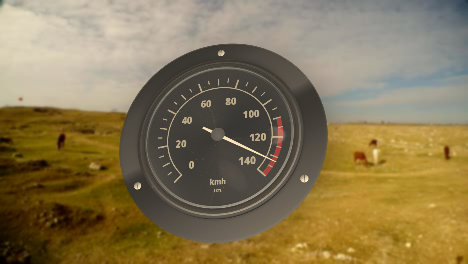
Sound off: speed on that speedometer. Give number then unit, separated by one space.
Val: 132.5 km/h
